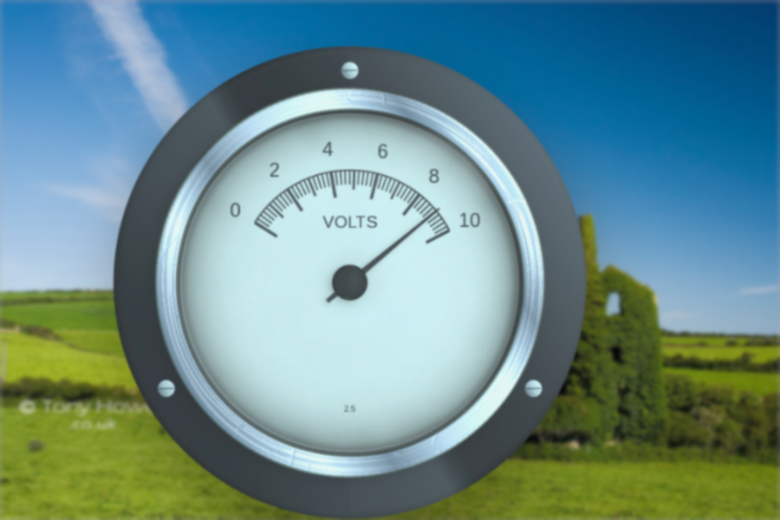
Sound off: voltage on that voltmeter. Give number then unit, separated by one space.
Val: 9 V
